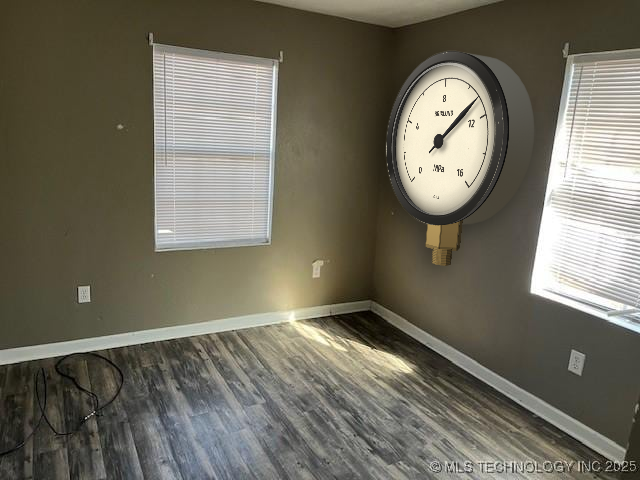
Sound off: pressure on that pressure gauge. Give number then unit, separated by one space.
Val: 11 MPa
